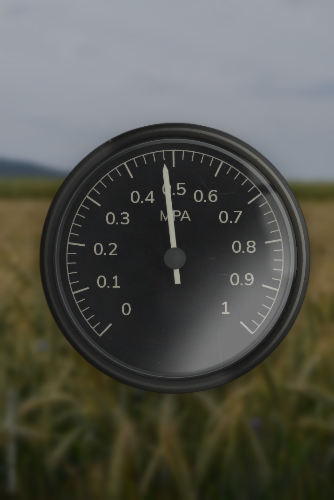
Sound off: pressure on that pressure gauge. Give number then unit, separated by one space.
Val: 0.48 MPa
